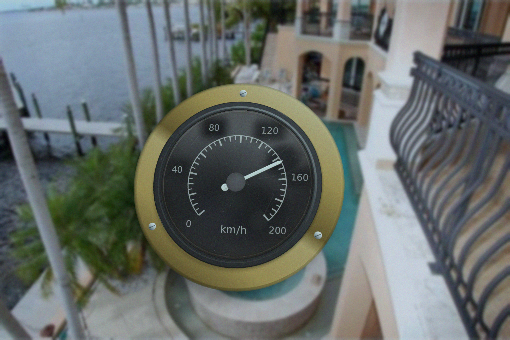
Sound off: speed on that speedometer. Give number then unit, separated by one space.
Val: 145 km/h
